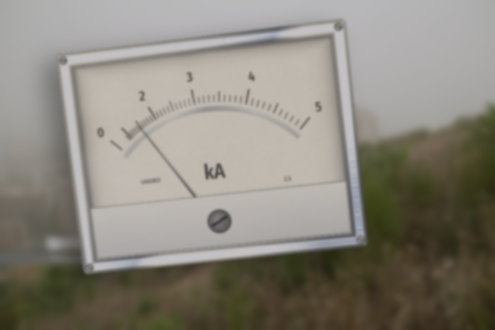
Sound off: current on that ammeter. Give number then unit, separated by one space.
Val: 1.5 kA
